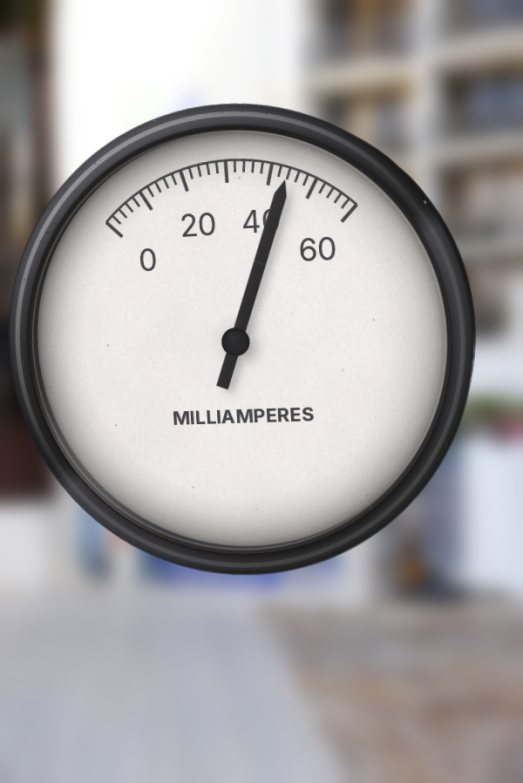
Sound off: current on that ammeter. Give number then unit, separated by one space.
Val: 44 mA
